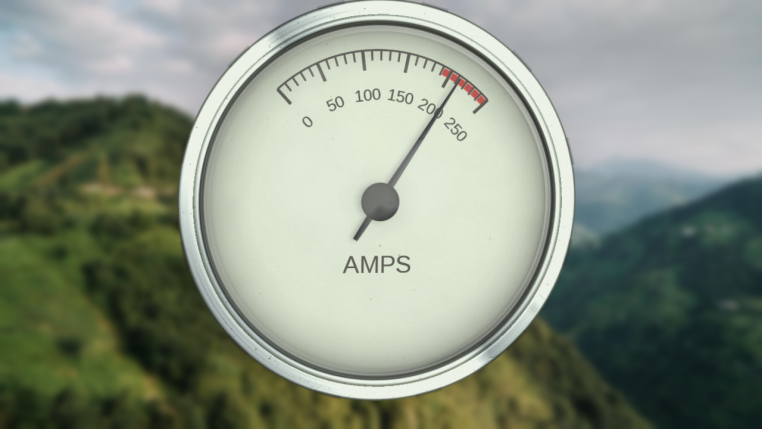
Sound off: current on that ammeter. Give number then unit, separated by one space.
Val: 210 A
